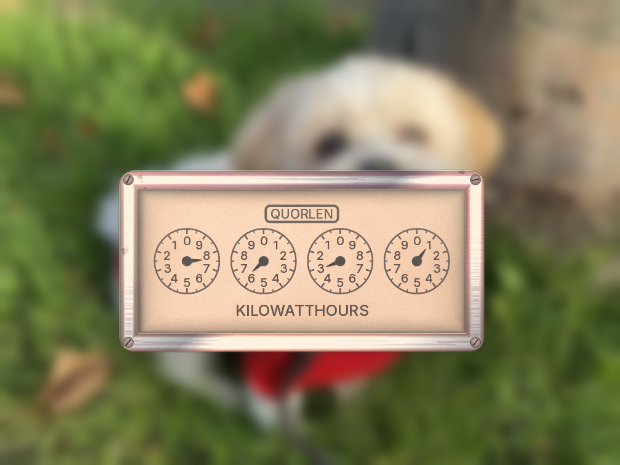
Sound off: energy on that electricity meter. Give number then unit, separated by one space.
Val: 7631 kWh
